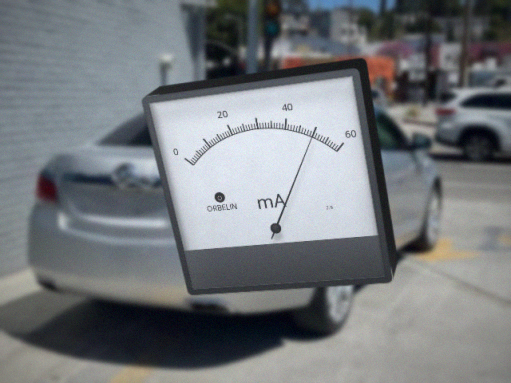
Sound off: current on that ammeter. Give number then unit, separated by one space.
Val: 50 mA
